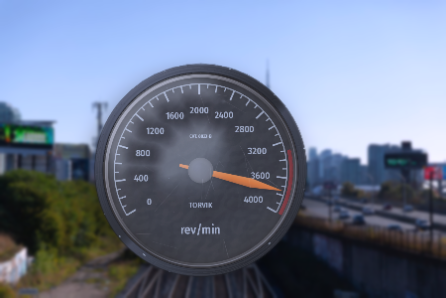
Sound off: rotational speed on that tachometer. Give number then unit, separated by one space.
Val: 3750 rpm
